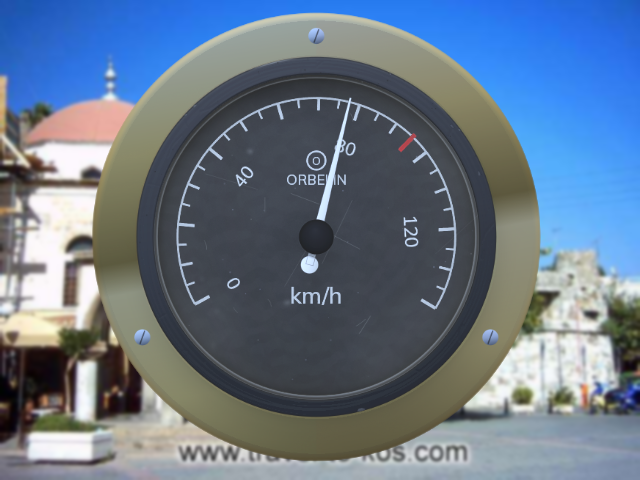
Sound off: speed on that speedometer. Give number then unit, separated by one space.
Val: 77.5 km/h
